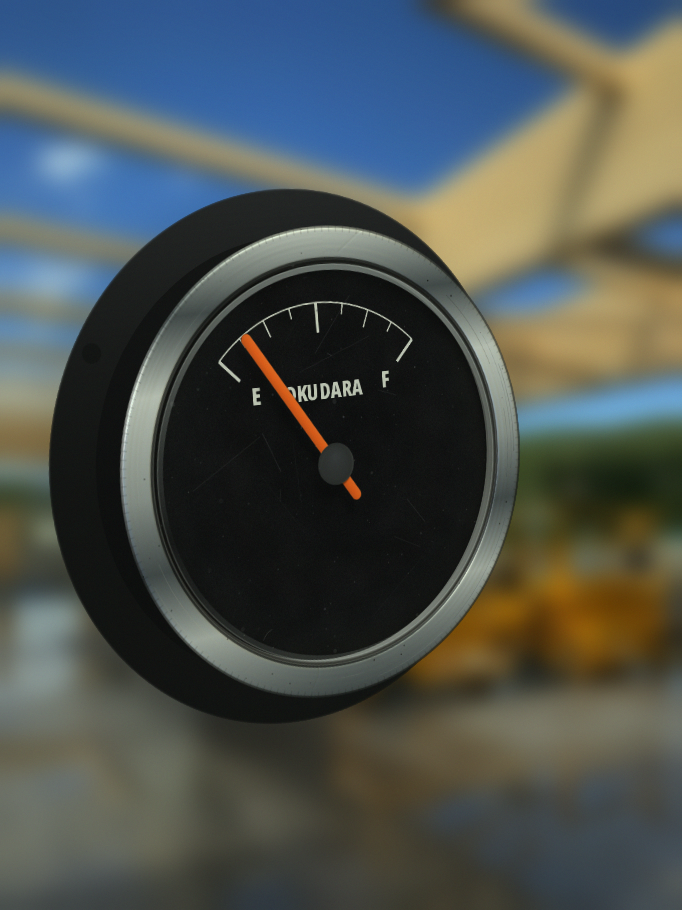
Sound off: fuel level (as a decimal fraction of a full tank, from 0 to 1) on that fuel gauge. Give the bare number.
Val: 0.125
